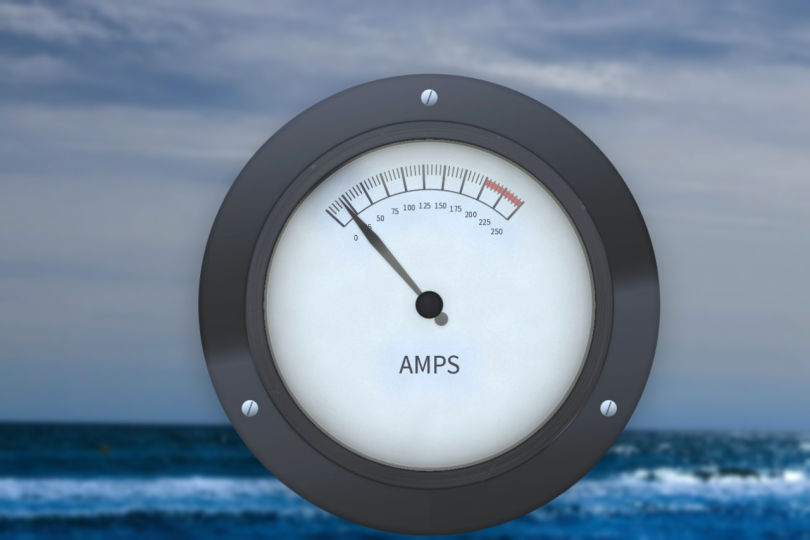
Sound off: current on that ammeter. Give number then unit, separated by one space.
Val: 20 A
